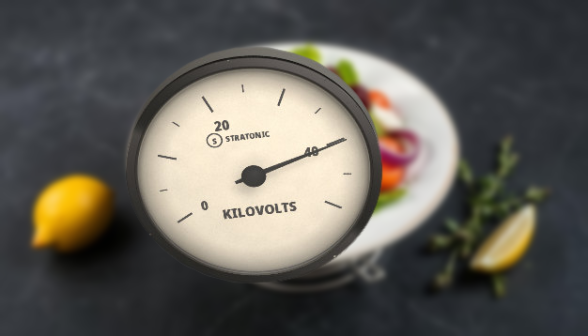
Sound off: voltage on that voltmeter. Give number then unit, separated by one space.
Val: 40 kV
